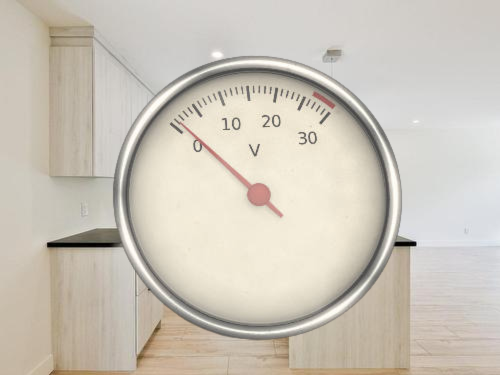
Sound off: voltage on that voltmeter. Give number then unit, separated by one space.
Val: 1 V
